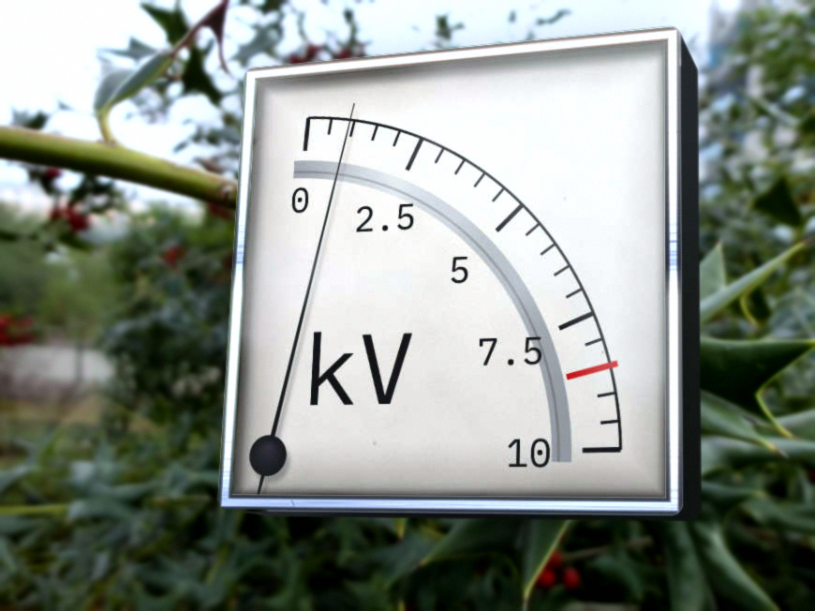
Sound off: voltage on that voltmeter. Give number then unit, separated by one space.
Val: 1 kV
